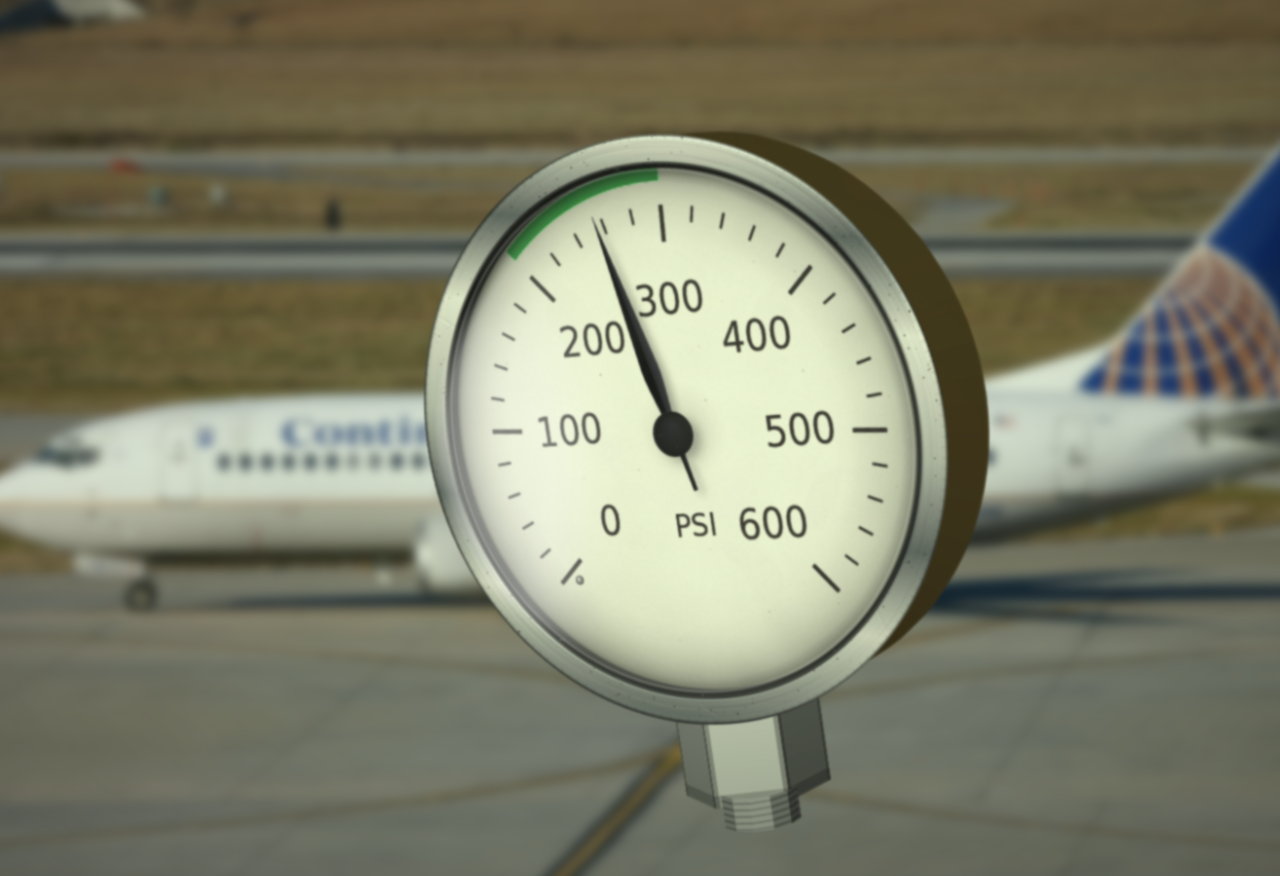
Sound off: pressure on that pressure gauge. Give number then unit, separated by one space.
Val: 260 psi
